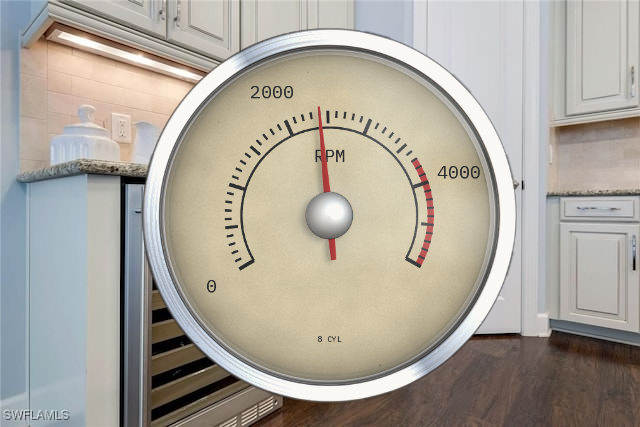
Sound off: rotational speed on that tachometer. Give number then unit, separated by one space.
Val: 2400 rpm
